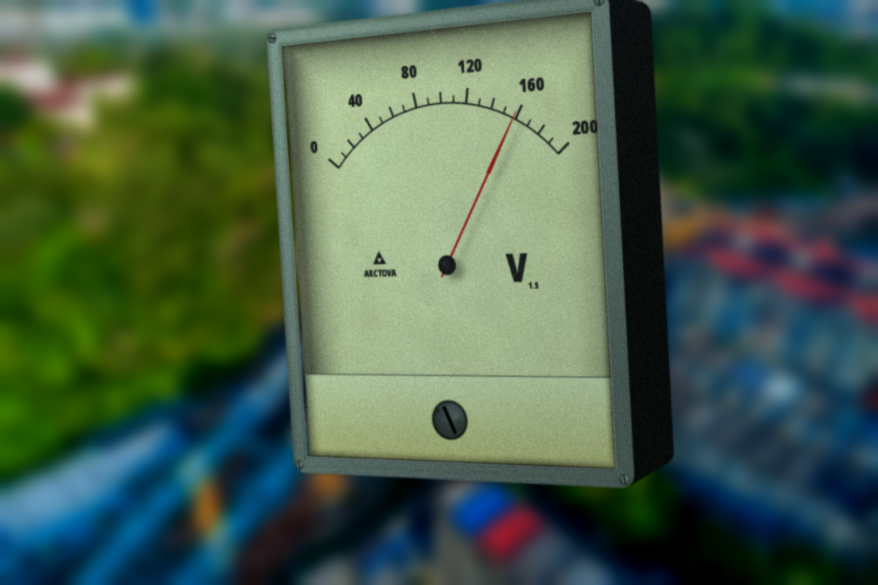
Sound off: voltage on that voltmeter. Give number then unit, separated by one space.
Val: 160 V
